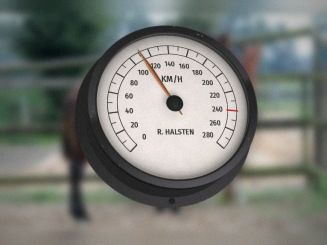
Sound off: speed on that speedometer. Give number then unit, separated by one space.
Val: 110 km/h
